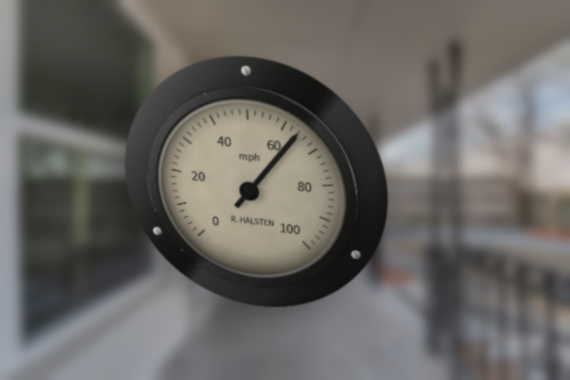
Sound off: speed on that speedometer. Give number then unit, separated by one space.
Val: 64 mph
